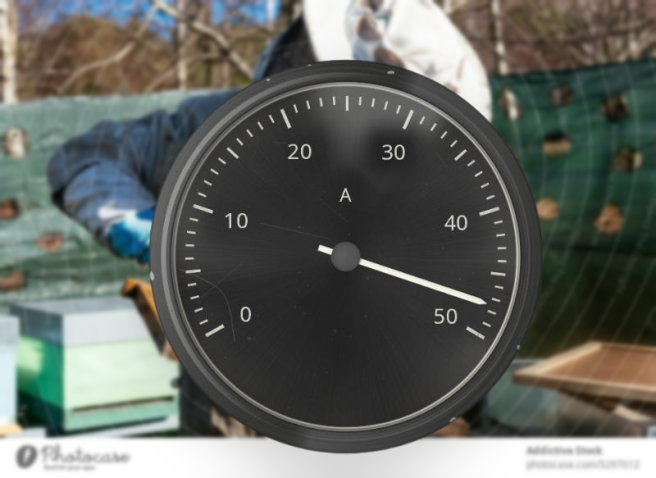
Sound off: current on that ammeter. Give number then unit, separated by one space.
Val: 47.5 A
